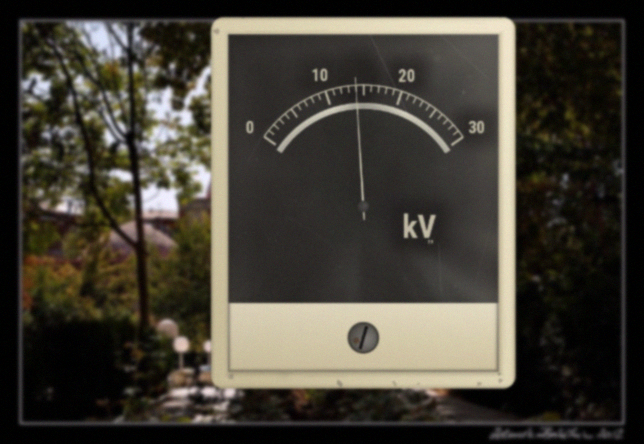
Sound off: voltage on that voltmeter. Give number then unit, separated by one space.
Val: 14 kV
